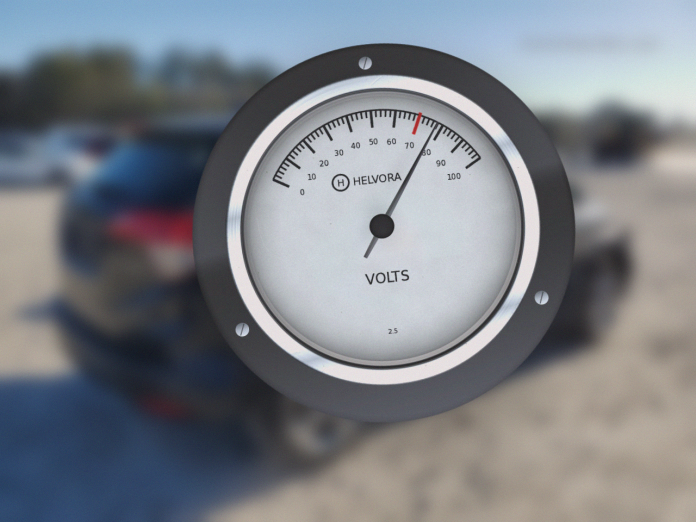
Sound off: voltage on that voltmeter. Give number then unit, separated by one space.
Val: 78 V
